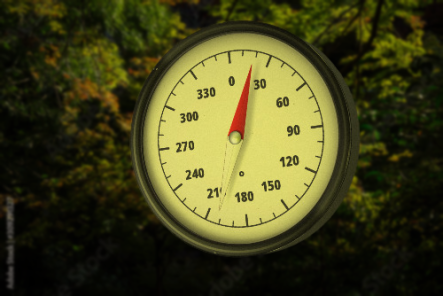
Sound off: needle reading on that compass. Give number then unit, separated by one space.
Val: 20 °
